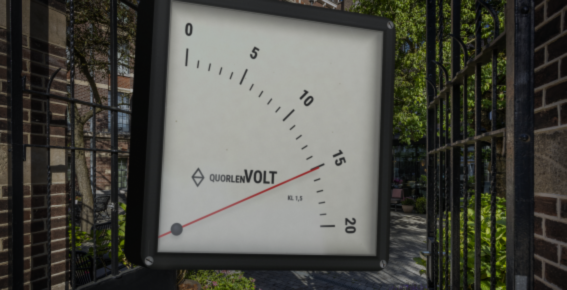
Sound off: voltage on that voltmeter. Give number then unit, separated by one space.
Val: 15 V
